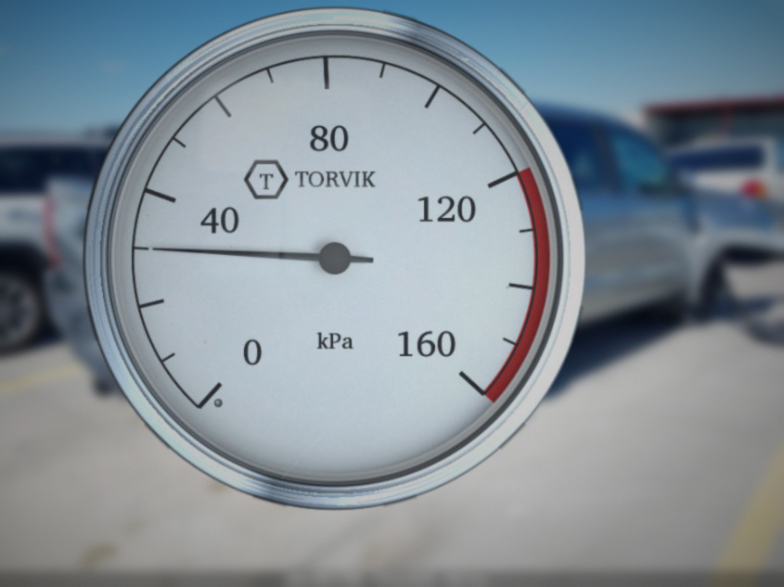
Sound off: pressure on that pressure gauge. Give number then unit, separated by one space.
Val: 30 kPa
